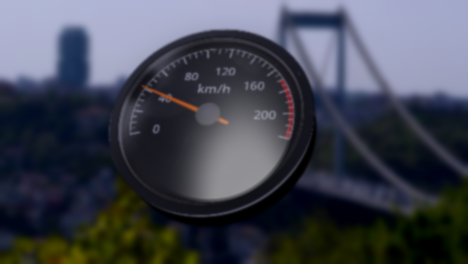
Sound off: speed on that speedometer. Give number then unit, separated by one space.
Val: 40 km/h
